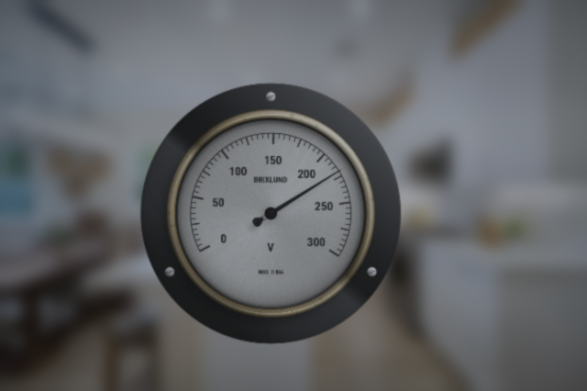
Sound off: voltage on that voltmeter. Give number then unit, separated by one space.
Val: 220 V
